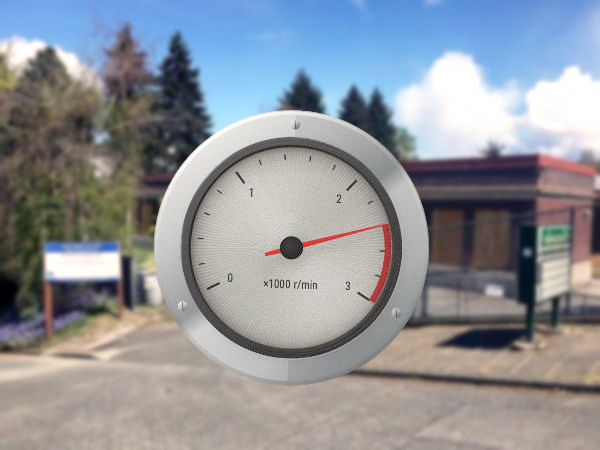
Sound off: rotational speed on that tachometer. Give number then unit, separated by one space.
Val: 2400 rpm
